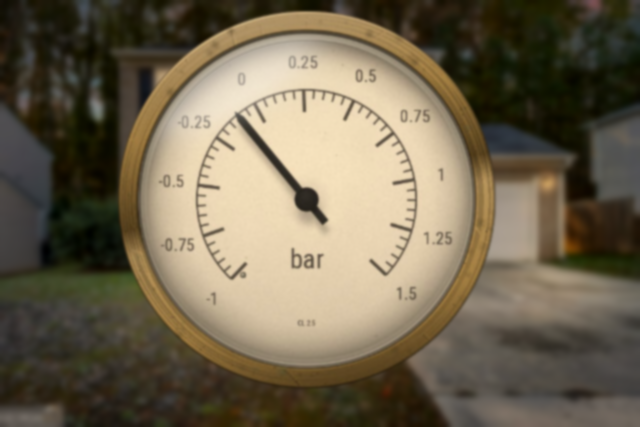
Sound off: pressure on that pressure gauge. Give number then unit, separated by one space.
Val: -0.1 bar
